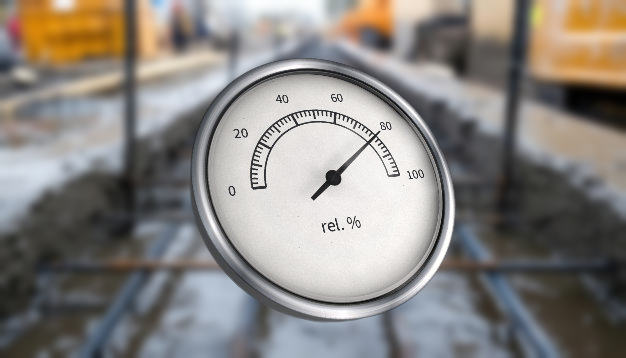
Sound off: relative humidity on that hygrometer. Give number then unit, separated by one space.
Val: 80 %
